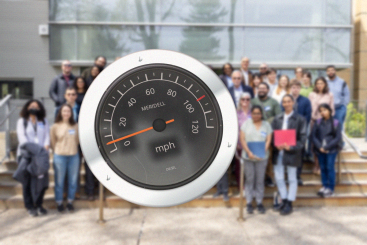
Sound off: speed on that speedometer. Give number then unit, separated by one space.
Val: 5 mph
